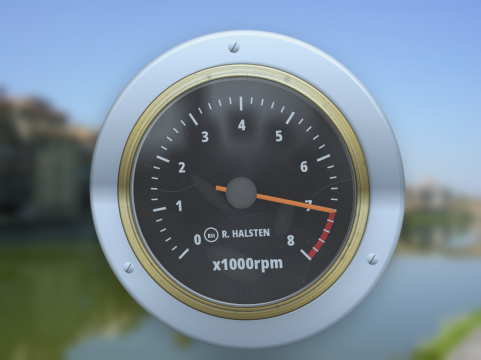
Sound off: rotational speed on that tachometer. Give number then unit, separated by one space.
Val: 7000 rpm
